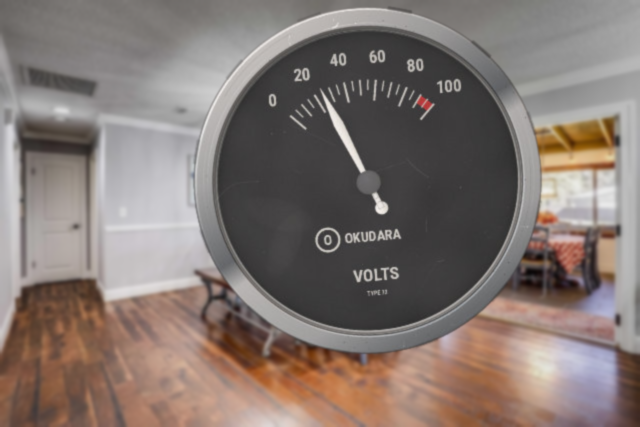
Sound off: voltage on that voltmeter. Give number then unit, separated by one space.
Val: 25 V
